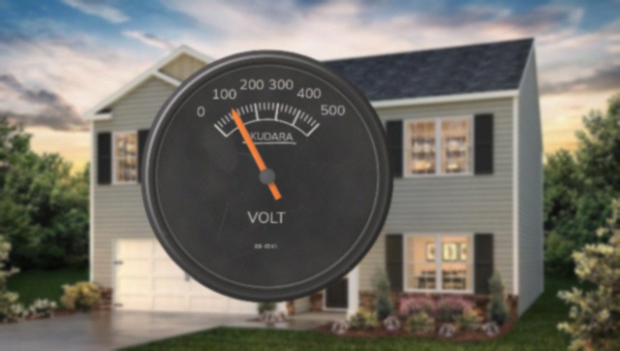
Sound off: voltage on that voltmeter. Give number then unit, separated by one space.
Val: 100 V
